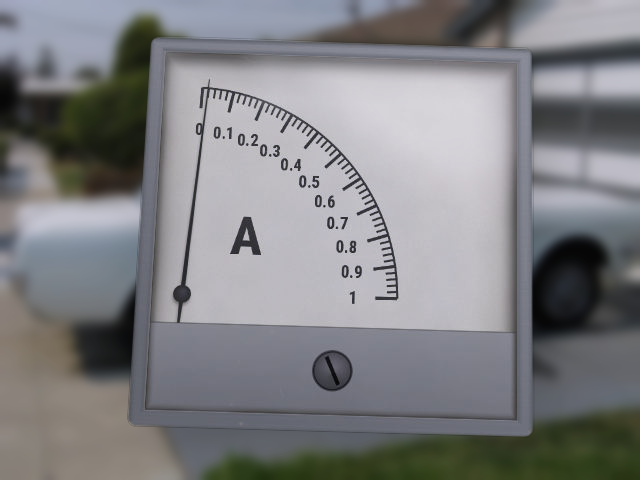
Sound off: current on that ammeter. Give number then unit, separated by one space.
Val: 0.02 A
